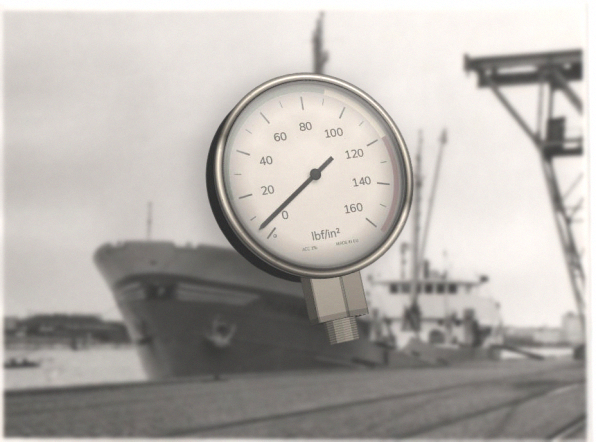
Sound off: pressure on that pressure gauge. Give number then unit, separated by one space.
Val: 5 psi
